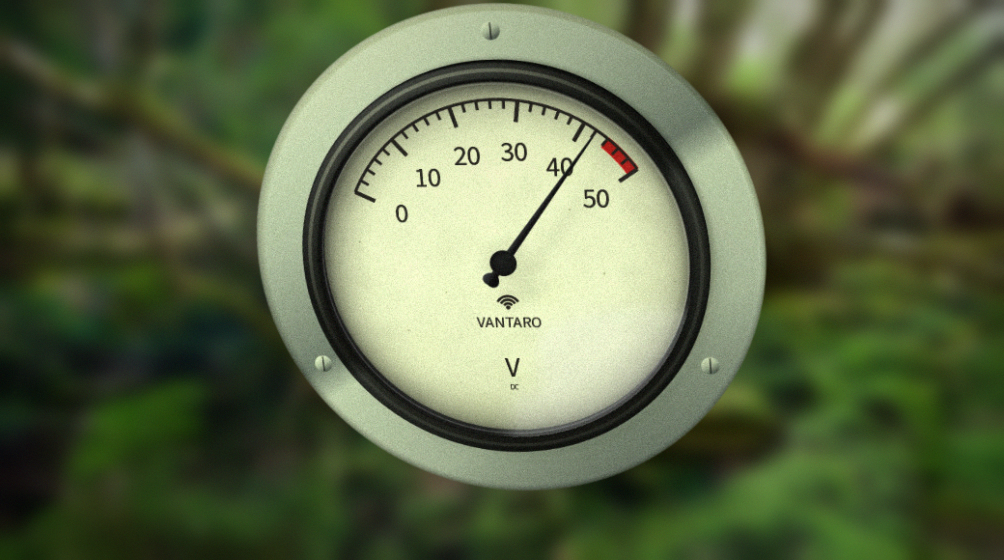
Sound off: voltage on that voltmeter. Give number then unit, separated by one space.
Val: 42 V
